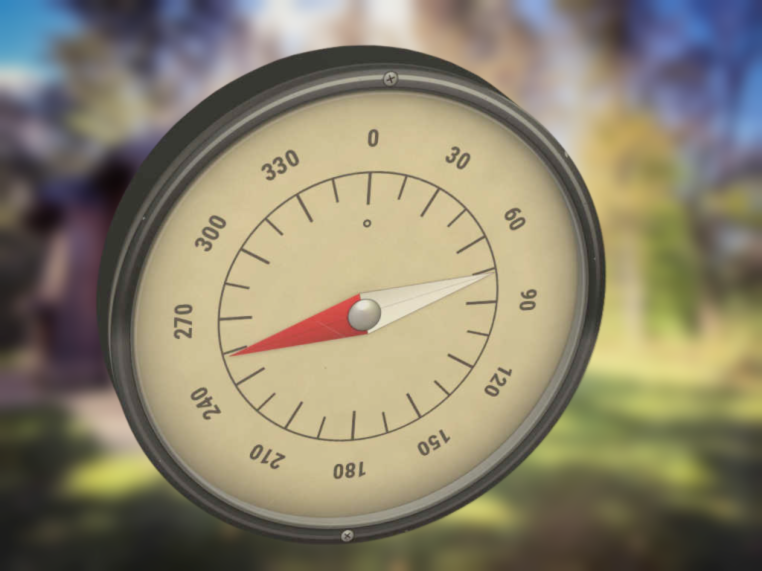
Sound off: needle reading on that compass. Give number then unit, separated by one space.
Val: 255 °
